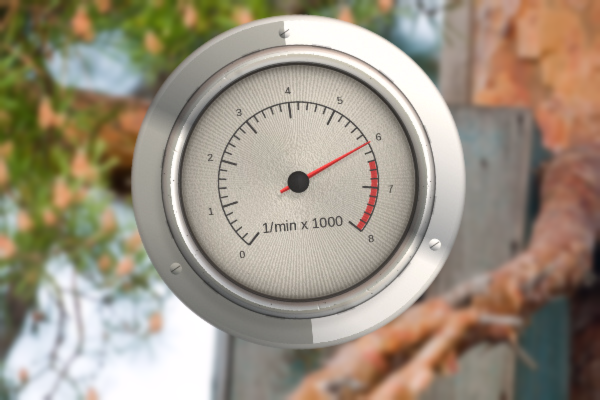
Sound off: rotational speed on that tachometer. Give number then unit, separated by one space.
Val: 6000 rpm
